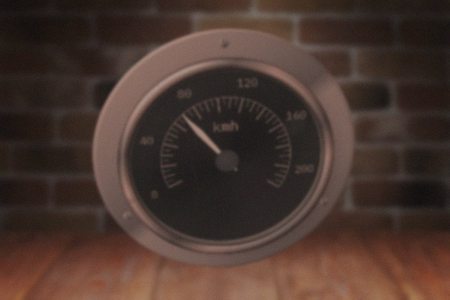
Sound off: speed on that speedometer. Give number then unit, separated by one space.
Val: 70 km/h
